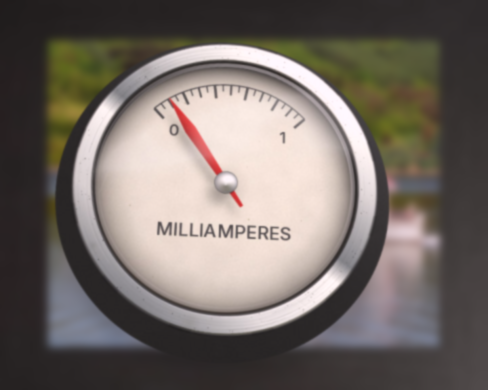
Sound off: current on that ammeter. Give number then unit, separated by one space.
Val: 0.1 mA
